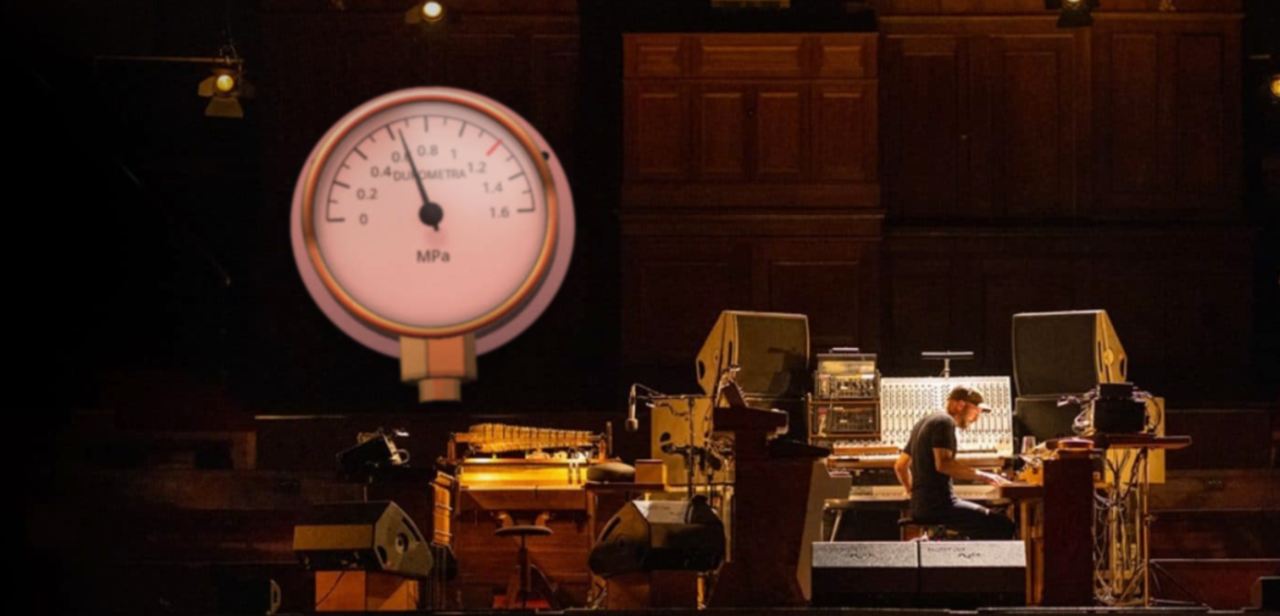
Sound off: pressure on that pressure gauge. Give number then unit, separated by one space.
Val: 0.65 MPa
